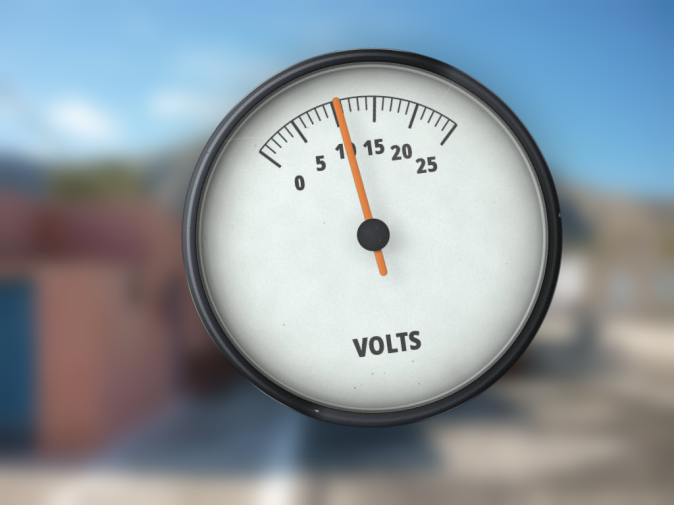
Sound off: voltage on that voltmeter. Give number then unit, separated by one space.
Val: 10.5 V
